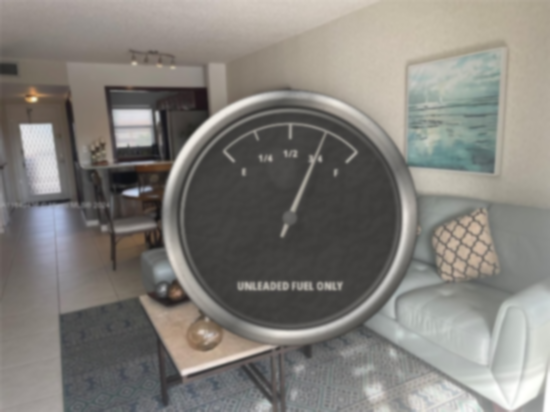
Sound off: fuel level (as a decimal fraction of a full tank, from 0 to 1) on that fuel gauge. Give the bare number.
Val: 0.75
